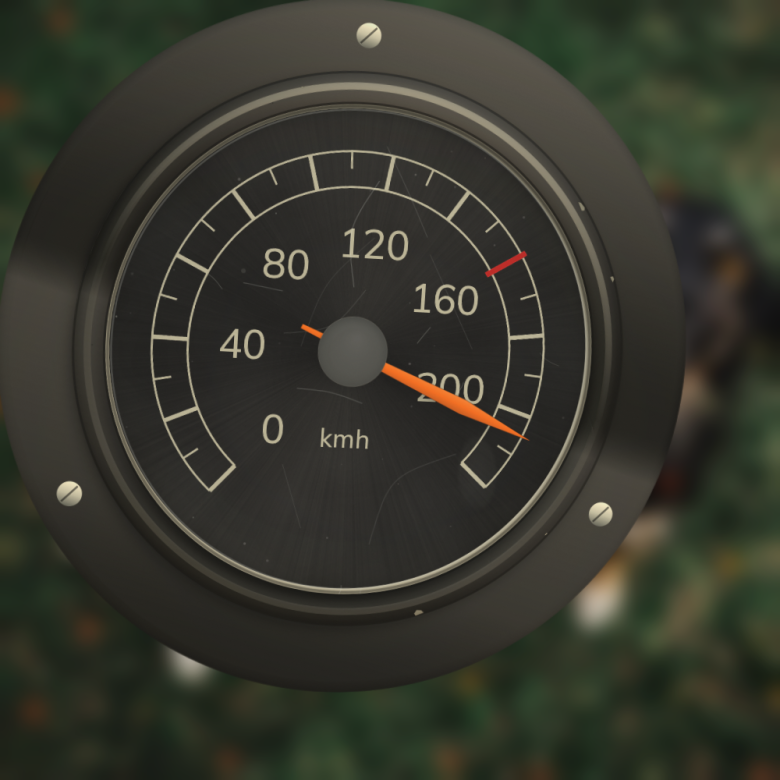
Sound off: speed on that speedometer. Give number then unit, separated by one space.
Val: 205 km/h
